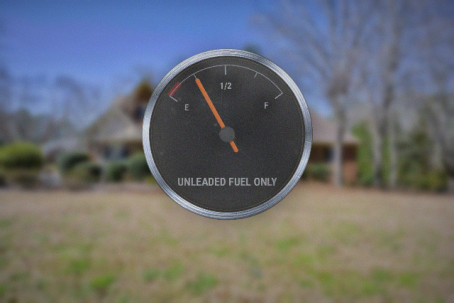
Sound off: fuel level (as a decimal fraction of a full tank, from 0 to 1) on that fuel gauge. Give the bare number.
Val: 0.25
